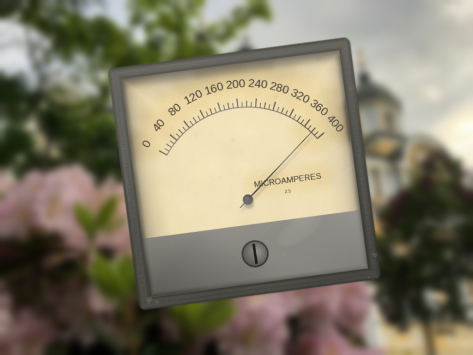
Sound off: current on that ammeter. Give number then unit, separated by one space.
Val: 380 µA
